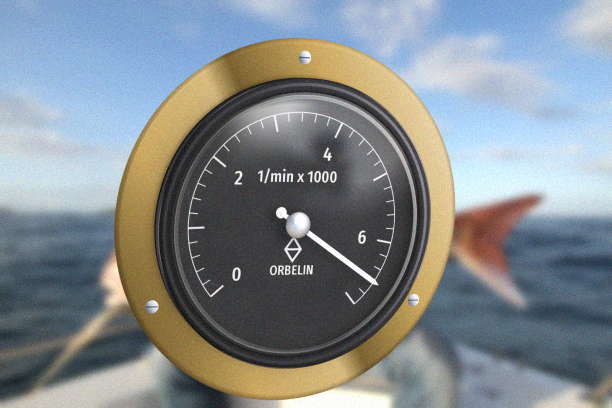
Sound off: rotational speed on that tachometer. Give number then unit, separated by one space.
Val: 6600 rpm
